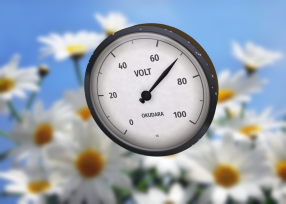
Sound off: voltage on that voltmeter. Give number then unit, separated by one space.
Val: 70 V
